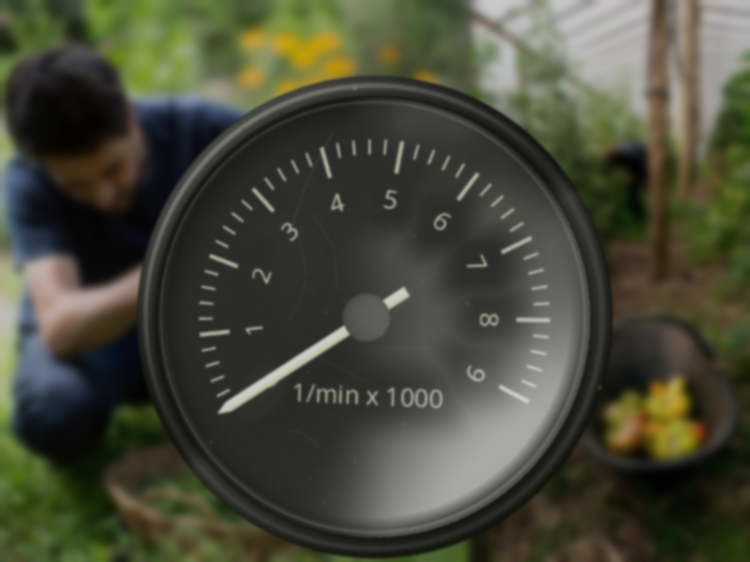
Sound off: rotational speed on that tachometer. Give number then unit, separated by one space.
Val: 0 rpm
